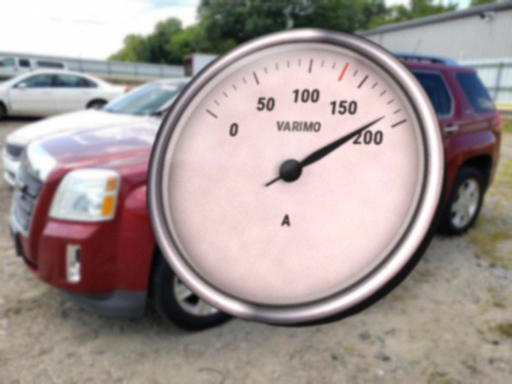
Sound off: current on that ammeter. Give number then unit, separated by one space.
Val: 190 A
